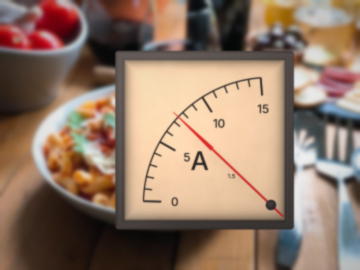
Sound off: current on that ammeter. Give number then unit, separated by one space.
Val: 7.5 A
